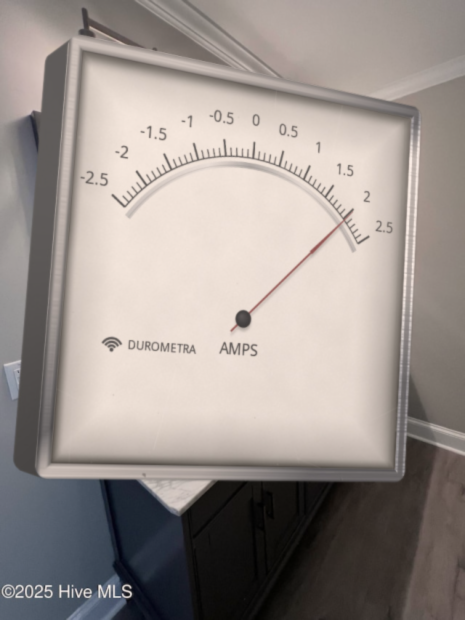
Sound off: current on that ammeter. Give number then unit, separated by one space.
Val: 2 A
